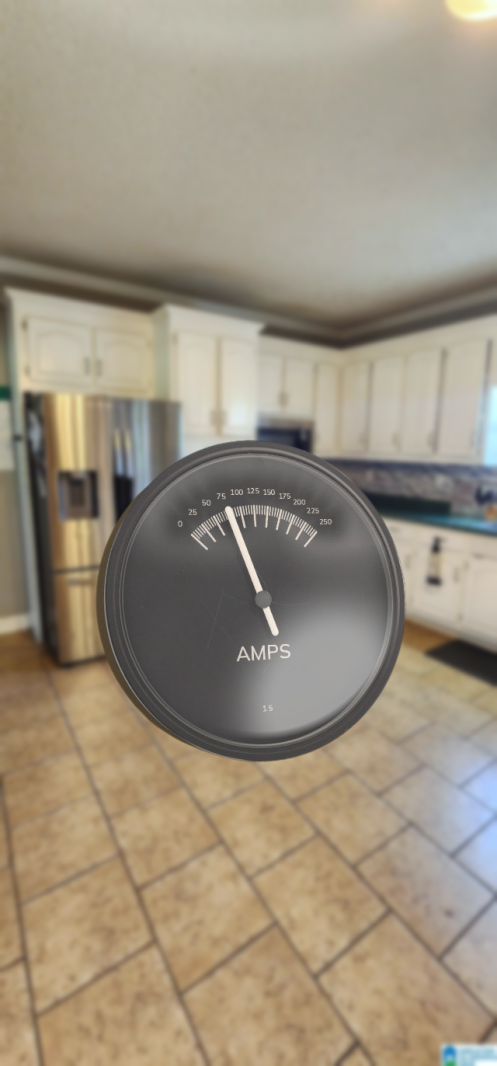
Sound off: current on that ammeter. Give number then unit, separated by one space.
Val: 75 A
